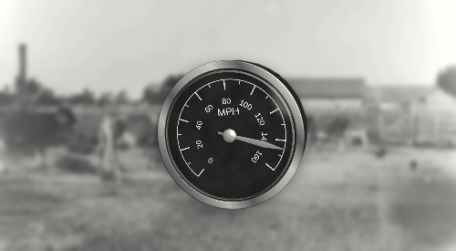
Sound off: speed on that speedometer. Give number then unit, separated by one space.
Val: 145 mph
